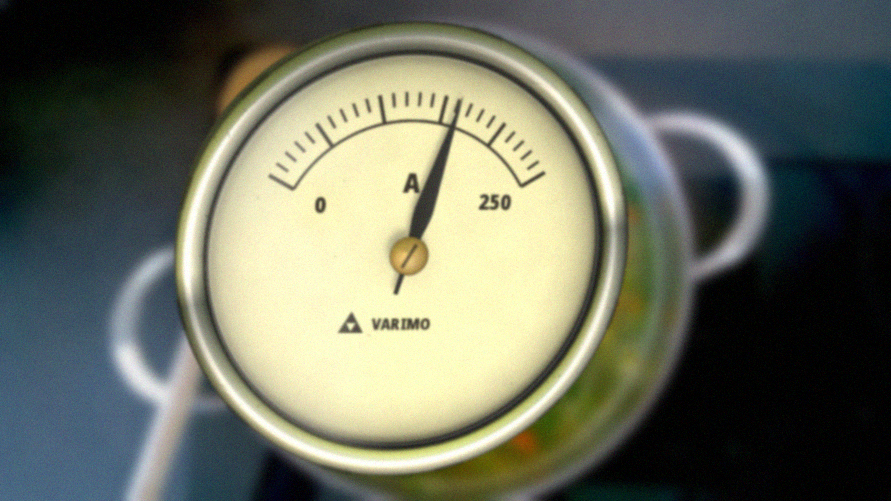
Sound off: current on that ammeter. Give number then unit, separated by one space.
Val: 160 A
